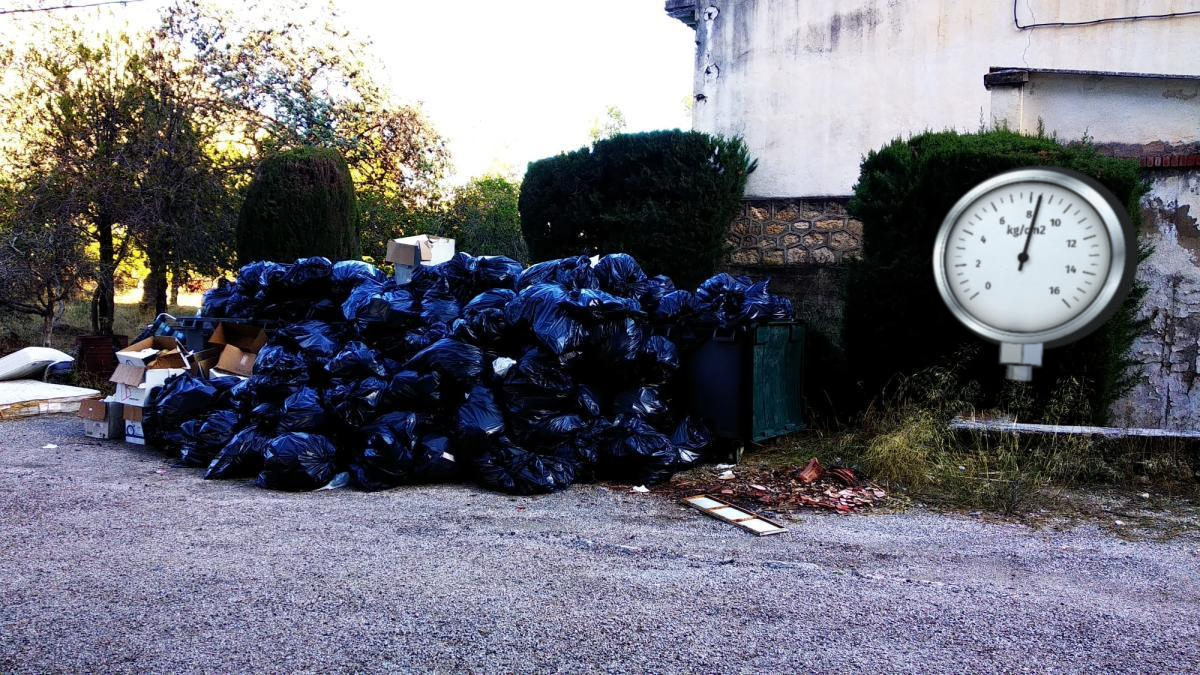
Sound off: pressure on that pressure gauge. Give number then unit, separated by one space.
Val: 8.5 kg/cm²
